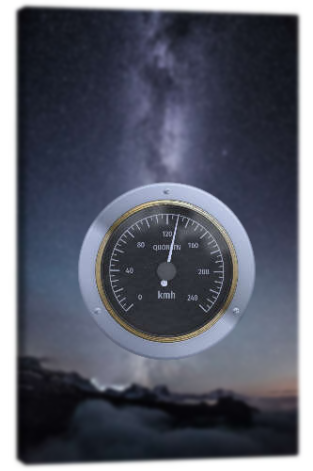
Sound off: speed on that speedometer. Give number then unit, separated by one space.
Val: 130 km/h
